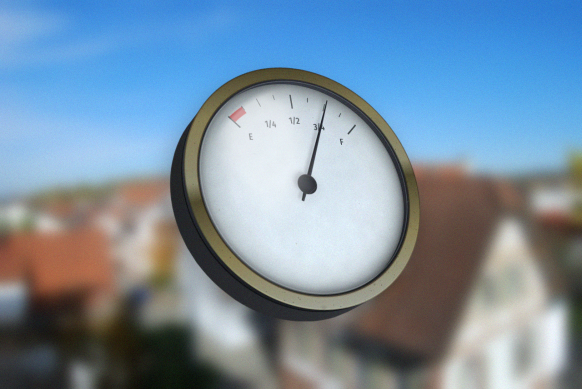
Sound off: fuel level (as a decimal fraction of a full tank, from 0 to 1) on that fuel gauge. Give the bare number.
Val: 0.75
